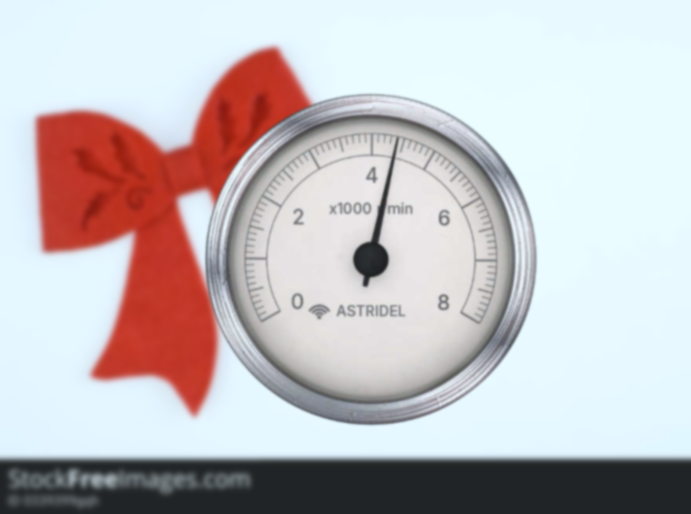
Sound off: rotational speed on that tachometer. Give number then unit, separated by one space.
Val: 4400 rpm
